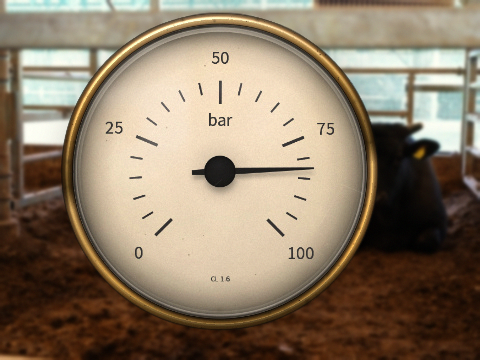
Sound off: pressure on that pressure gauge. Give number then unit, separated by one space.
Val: 82.5 bar
